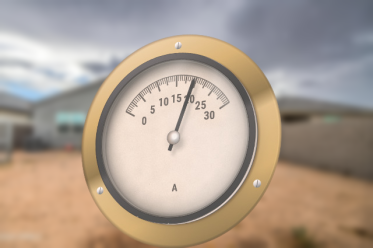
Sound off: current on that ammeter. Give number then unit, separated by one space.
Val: 20 A
